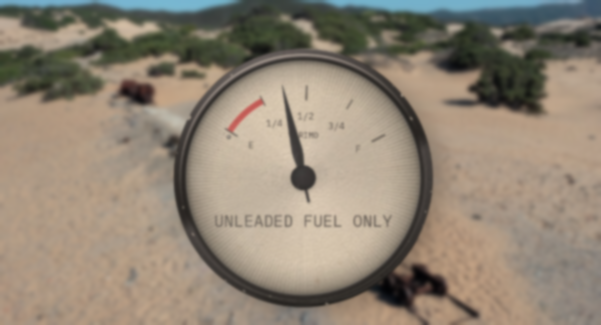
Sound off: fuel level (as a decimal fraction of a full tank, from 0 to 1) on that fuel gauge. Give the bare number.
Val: 0.375
